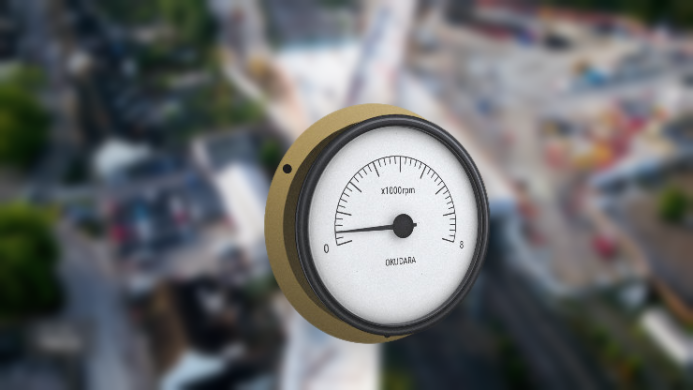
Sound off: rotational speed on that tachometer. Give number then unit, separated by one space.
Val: 400 rpm
